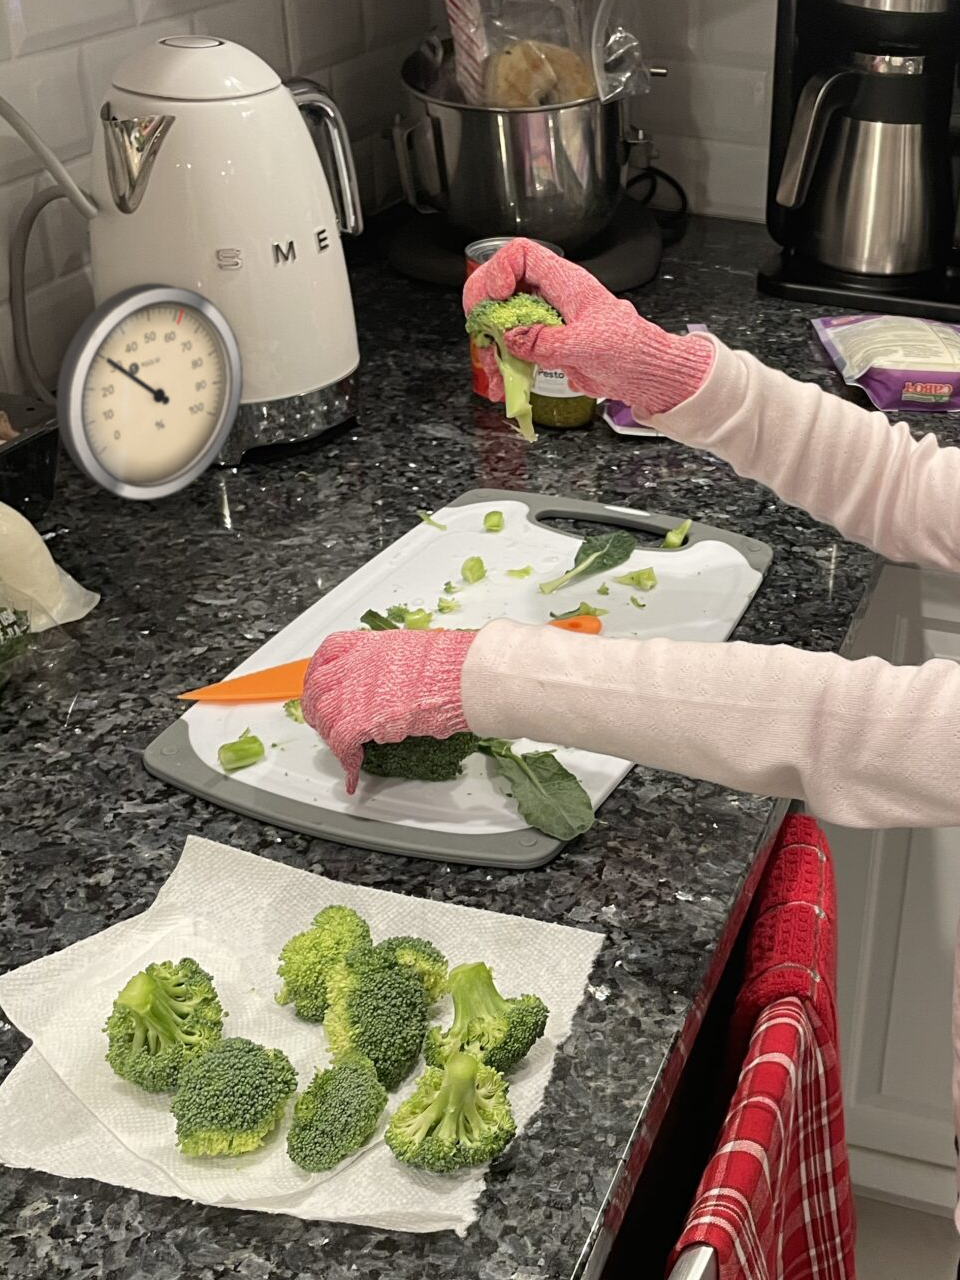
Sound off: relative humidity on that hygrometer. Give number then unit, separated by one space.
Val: 30 %
